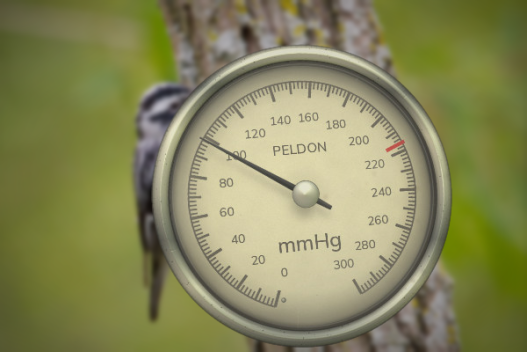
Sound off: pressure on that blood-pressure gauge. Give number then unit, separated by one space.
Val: 98 mmHg
